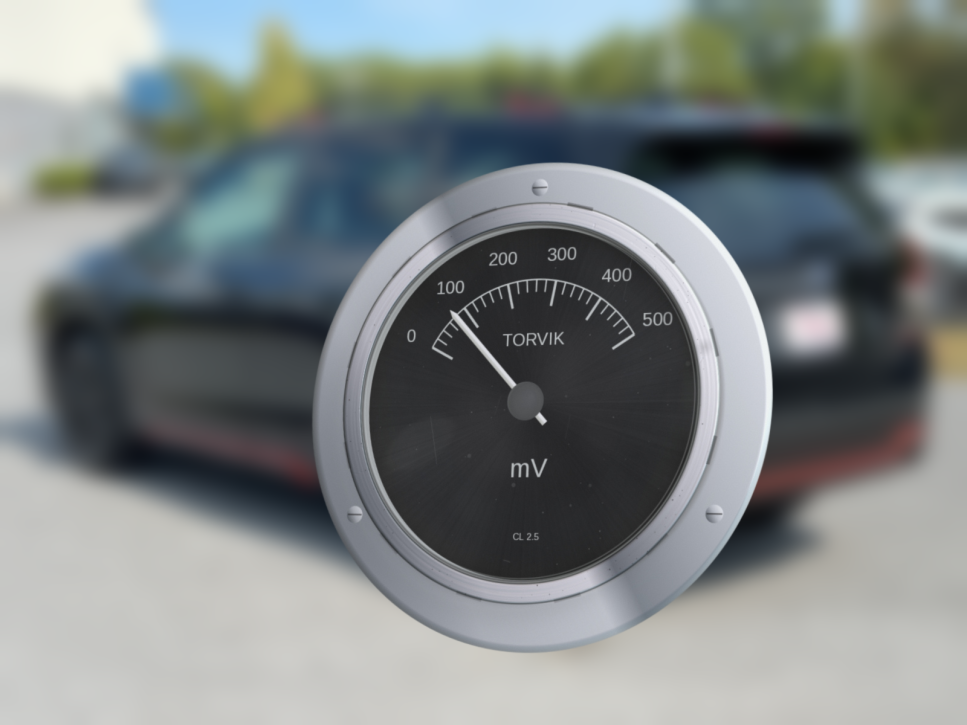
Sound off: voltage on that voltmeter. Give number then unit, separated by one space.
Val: 80 mV
